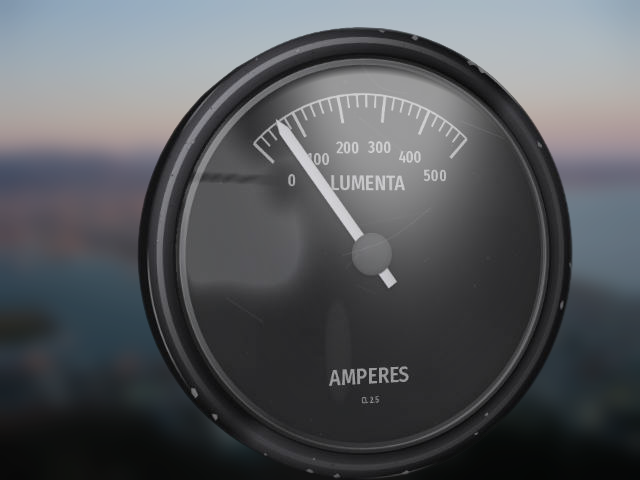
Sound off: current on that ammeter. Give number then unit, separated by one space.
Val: 60 A
